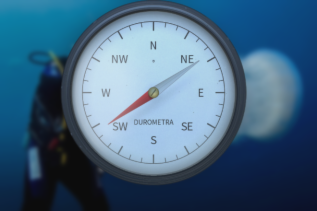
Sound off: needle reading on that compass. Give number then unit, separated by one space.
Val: 235 °
